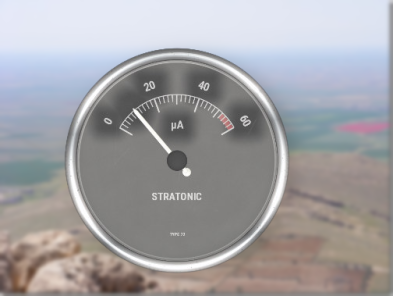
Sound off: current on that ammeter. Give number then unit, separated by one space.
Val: 10 µA
